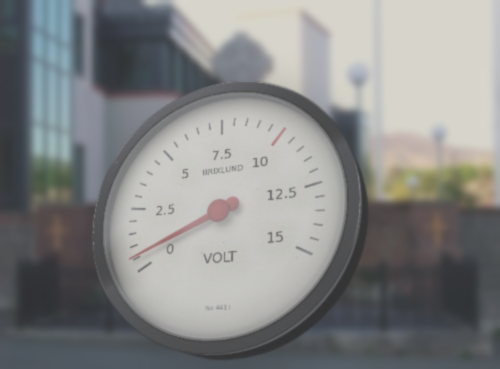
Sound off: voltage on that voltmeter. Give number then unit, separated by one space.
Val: 0.5 V
